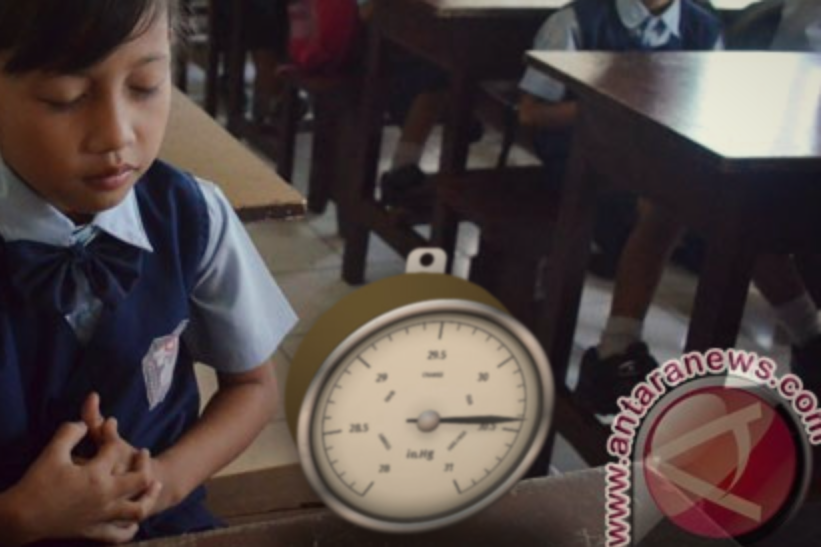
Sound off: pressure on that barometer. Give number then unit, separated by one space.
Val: 30.4 inHg
